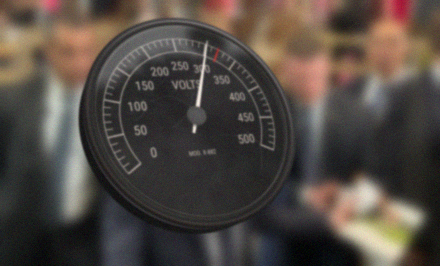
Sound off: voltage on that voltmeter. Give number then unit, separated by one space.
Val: 300 V
